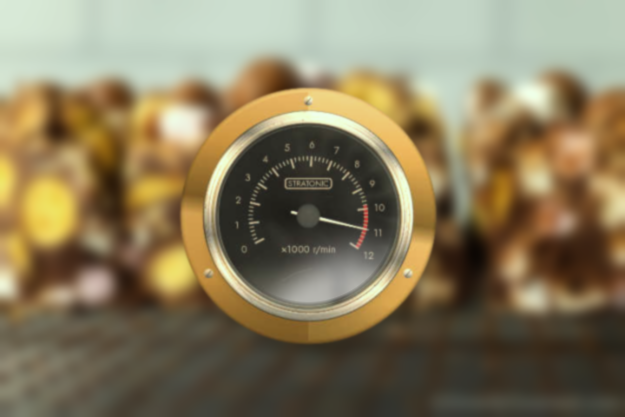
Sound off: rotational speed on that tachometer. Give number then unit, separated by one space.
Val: 11000 rpm
